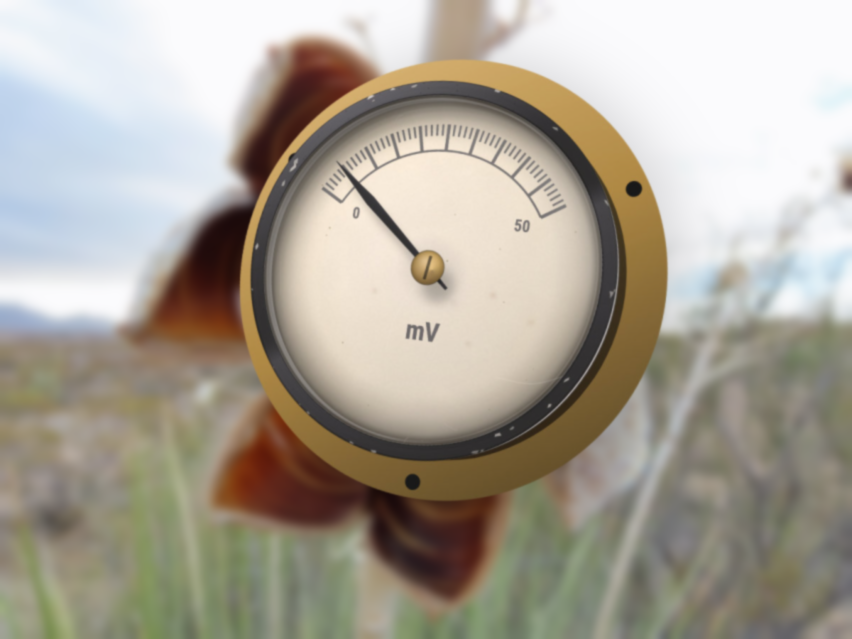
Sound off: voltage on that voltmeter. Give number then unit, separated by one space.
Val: 5 mV
